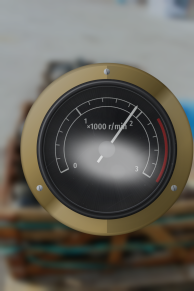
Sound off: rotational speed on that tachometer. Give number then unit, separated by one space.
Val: 1900 rpm
